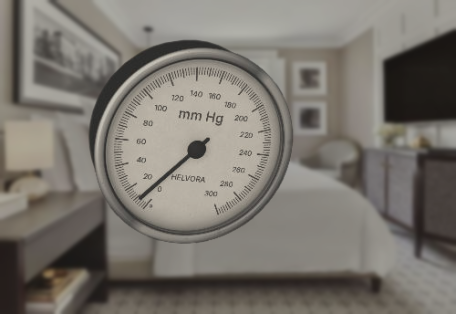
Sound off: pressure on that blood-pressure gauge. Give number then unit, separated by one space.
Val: 10 mmHg
